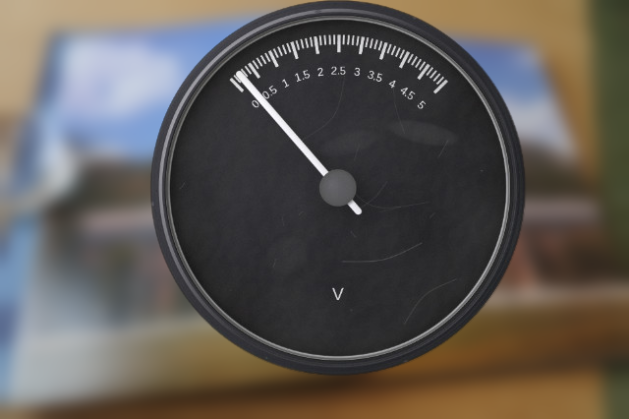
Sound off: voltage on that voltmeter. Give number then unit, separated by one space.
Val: 0.2 V
